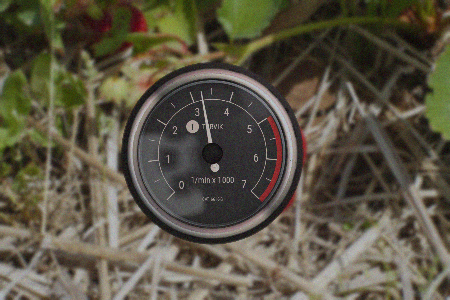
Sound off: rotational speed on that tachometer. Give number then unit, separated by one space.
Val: 3250 rpm
